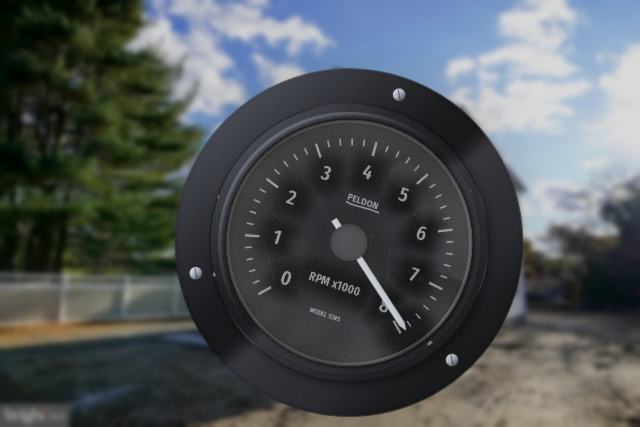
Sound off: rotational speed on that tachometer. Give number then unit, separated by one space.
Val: 7900 rpm
